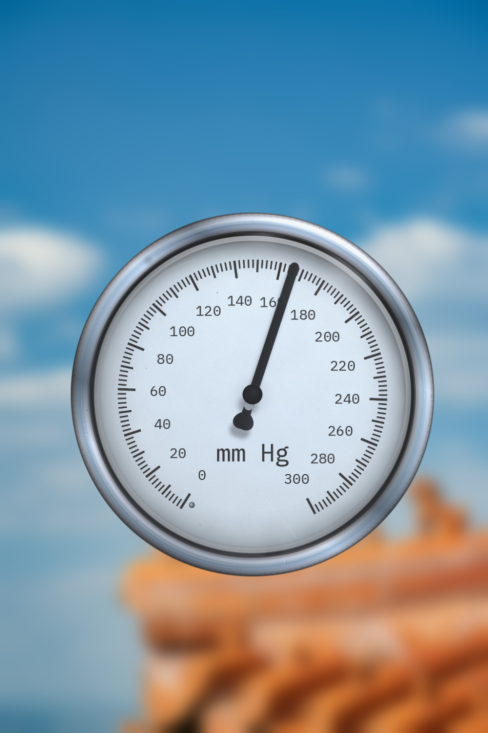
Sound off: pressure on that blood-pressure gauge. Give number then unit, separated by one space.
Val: 166 mmHg
